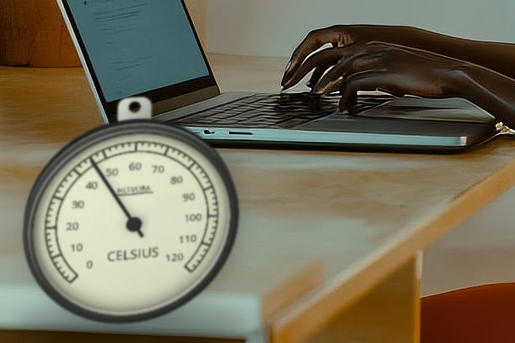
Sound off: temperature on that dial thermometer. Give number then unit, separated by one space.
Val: 46 °C
